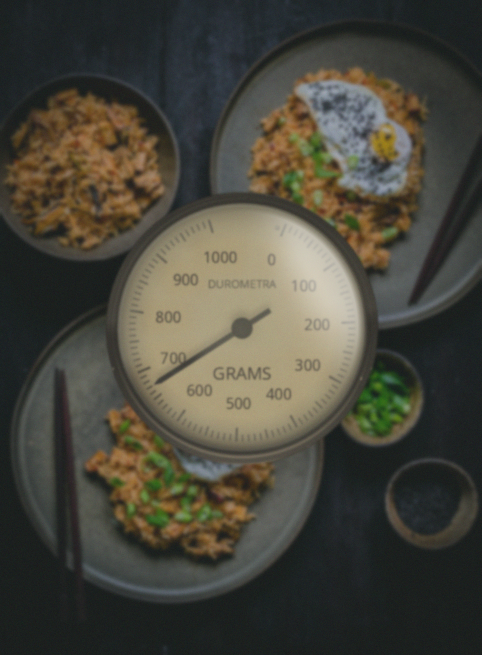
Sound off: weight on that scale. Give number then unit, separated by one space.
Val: 670 g
